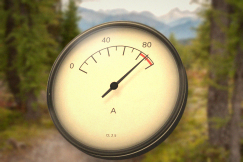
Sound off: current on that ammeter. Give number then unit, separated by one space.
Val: 90 A
